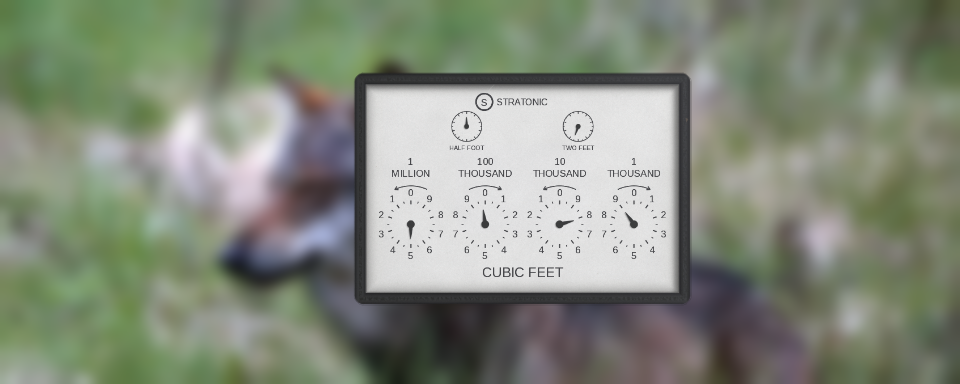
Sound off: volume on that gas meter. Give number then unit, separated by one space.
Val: 497900 ft³
